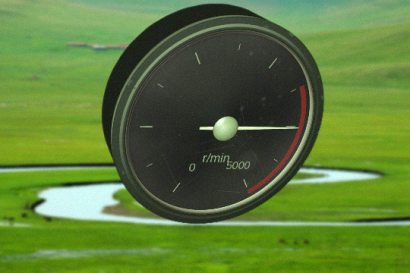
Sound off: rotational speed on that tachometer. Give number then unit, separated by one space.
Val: 4000 rpm
